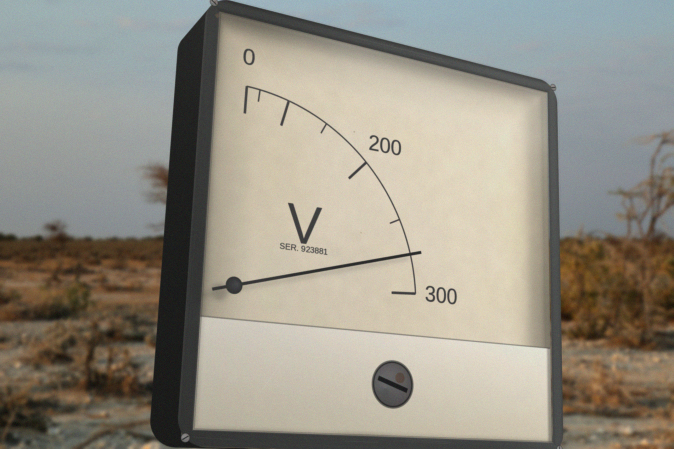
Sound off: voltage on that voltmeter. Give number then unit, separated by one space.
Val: 275 V
